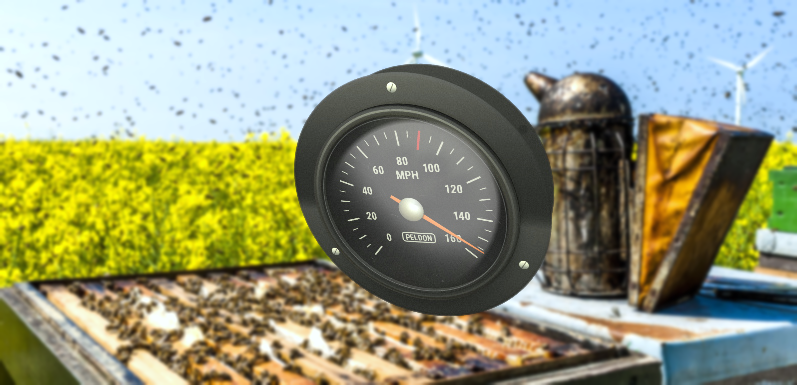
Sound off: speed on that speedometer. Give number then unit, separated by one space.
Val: 155 mph
